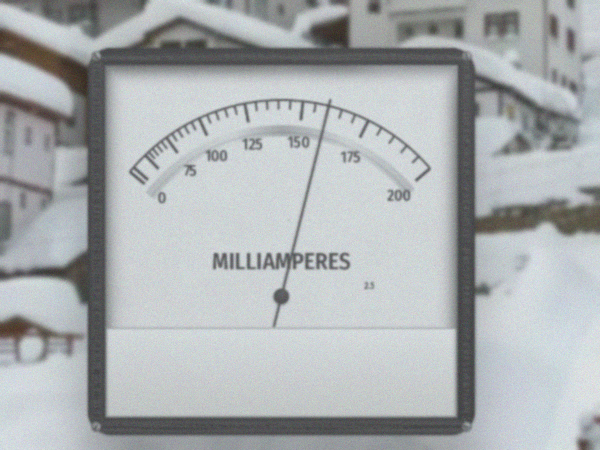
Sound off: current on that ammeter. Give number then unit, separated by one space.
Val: 160 mA
